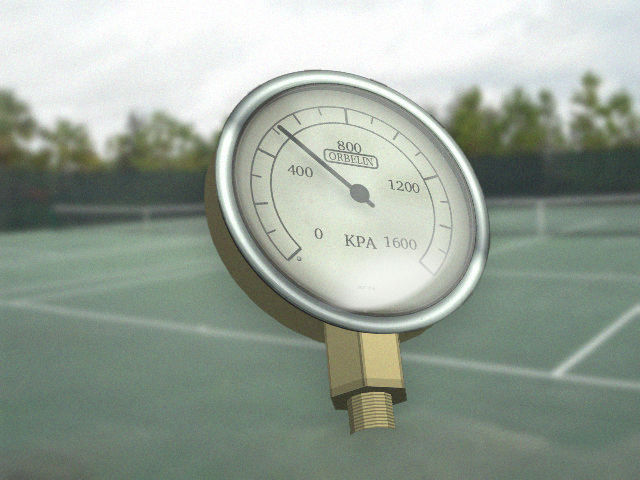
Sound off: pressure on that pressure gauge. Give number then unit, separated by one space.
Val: 500 kPa
